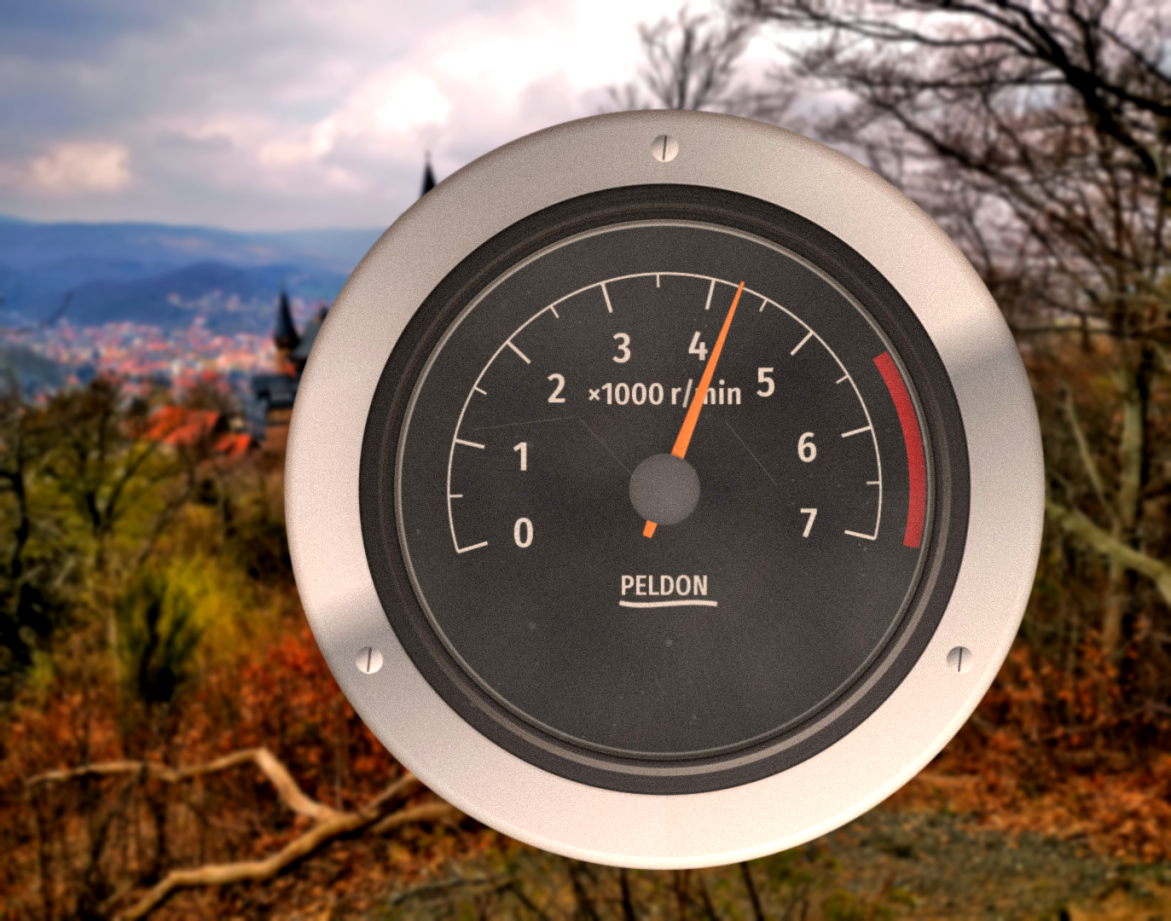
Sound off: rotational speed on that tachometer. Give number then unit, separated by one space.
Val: 4250 rpm
